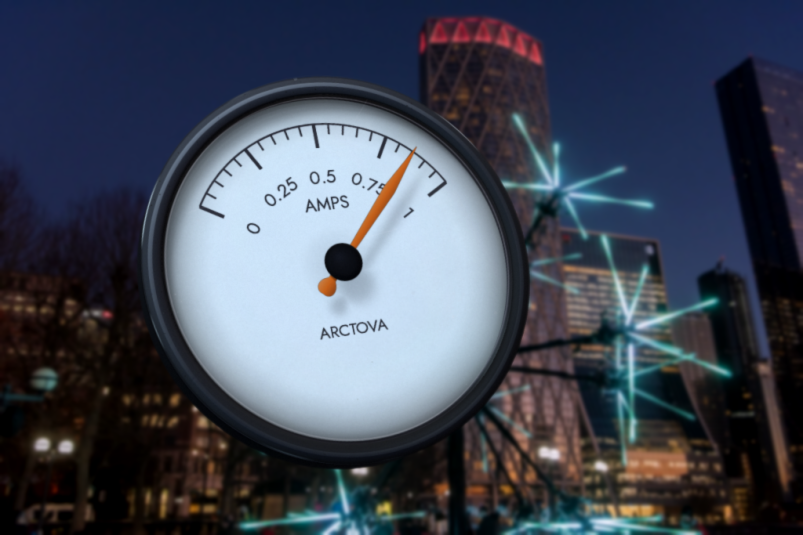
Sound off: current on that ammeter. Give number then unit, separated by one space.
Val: 0.85 A
